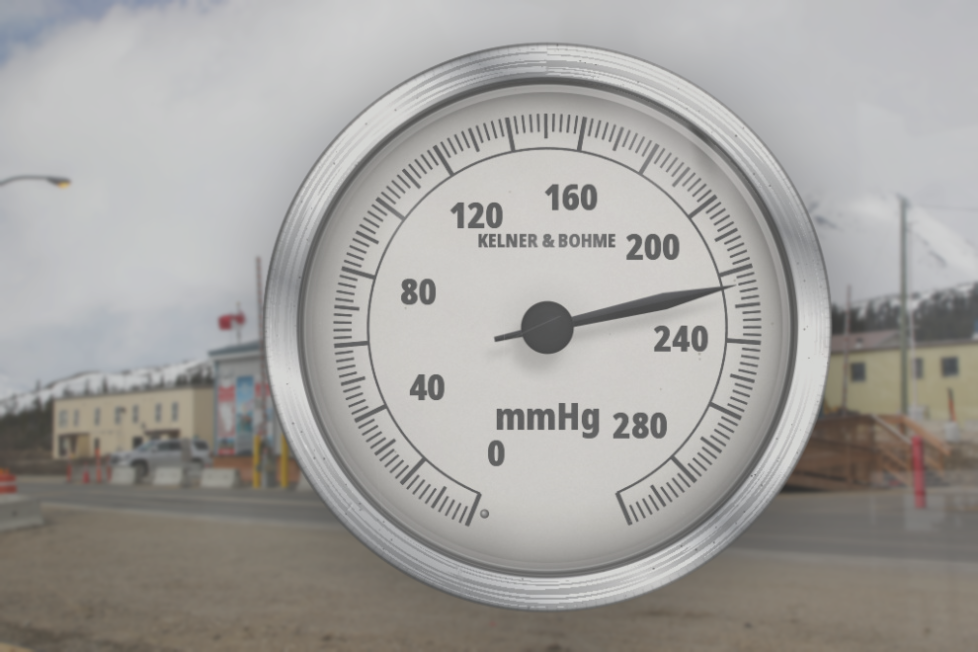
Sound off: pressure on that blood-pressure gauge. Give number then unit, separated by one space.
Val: 224 mmHg
